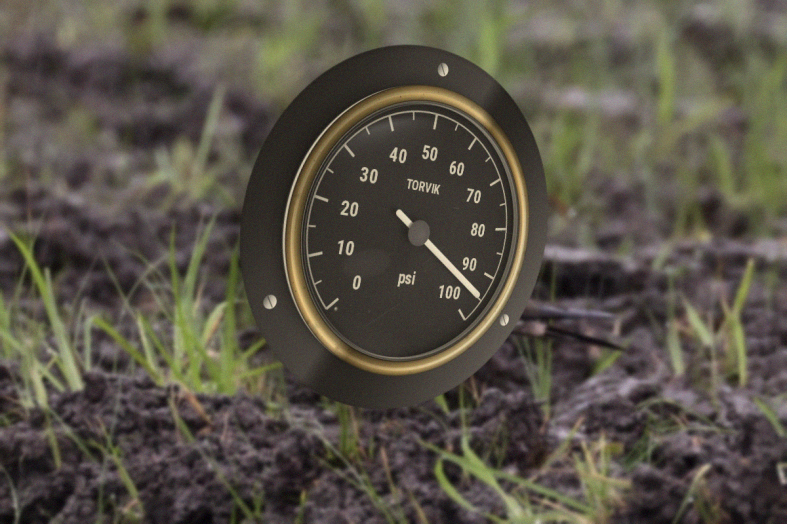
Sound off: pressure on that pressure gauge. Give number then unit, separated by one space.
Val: 95 psi
